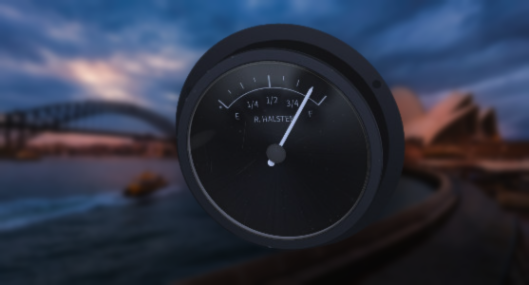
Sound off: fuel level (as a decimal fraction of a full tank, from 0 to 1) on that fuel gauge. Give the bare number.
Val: 0.875
